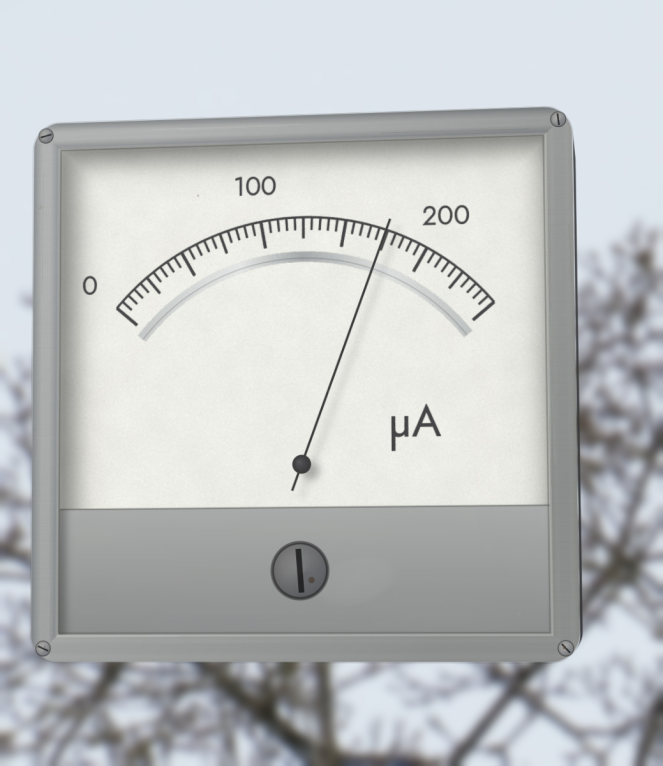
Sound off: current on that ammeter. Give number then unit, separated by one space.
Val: 175 µA
